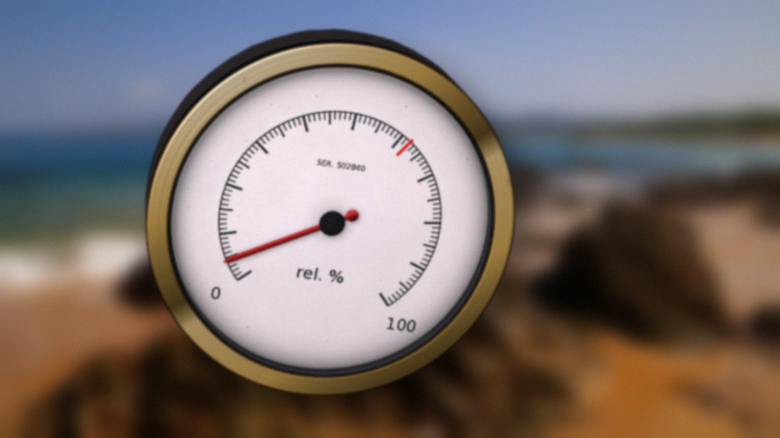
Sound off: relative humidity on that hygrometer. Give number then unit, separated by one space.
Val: 5 %
